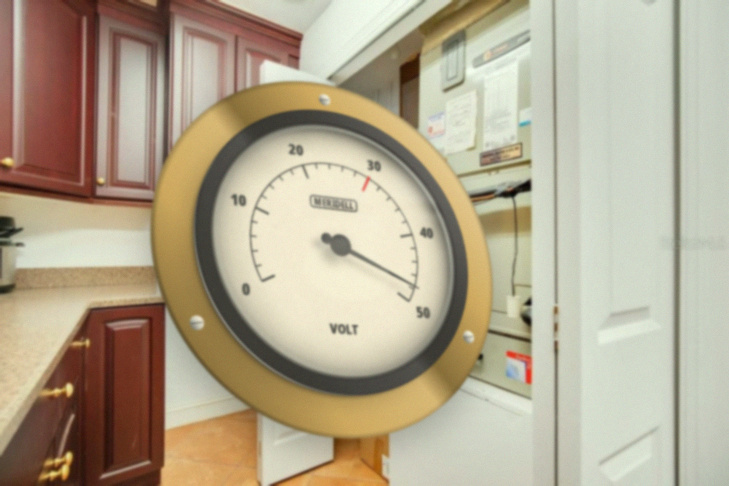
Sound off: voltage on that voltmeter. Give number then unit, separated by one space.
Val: 48 V
